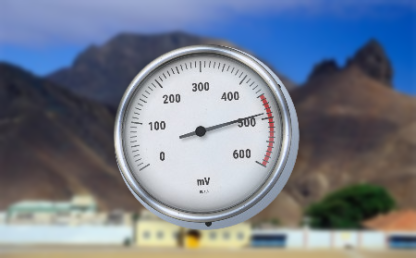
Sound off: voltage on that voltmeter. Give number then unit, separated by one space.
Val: 490 mV
